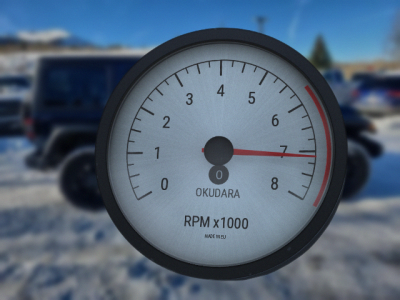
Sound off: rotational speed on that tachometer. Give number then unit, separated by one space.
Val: 7125 rpm
